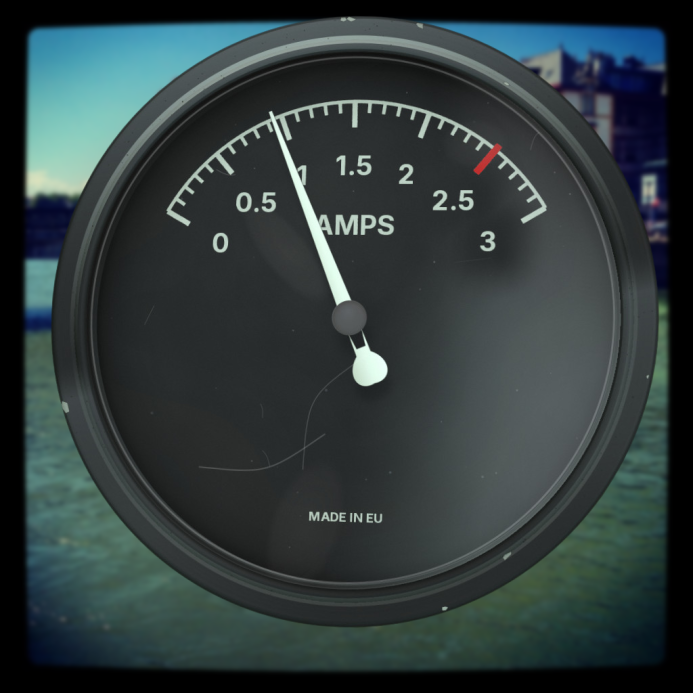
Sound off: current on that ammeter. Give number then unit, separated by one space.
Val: 0.95 A
